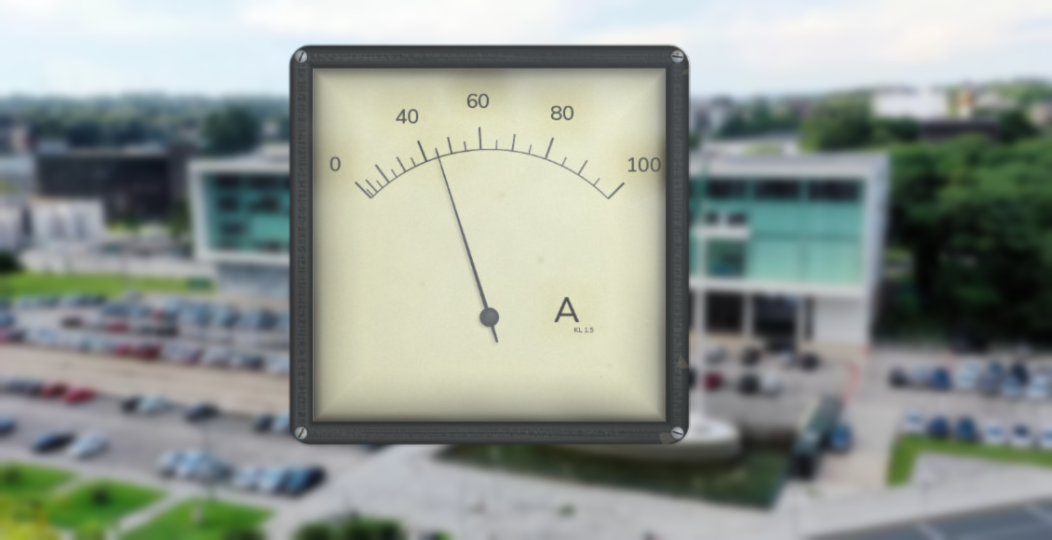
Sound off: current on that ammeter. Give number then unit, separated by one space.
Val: 45 A
